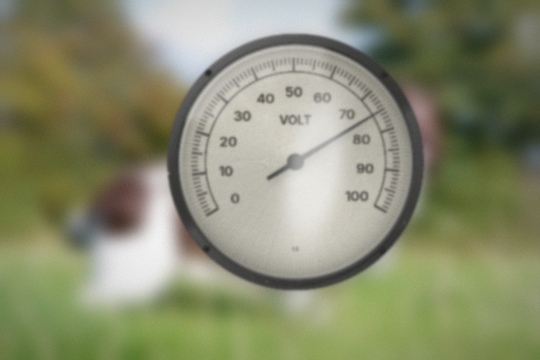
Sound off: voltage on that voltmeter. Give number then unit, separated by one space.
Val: 75 V
